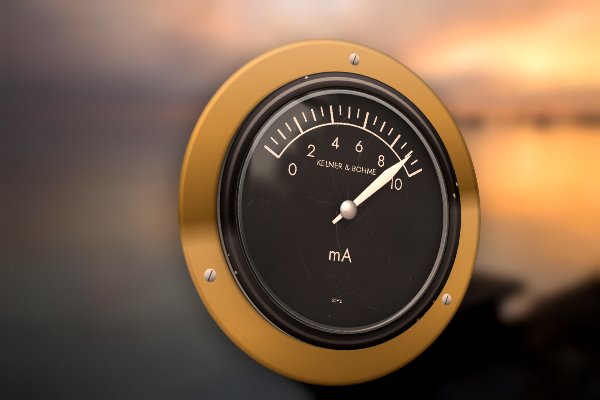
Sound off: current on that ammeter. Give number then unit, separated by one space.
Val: 9 mA
